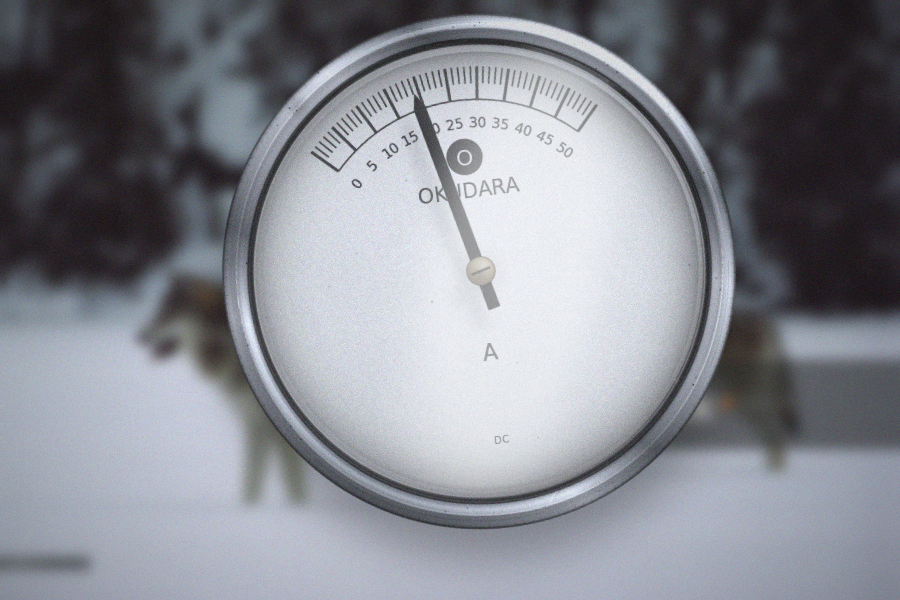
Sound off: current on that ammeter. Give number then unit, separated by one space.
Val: 19 A
